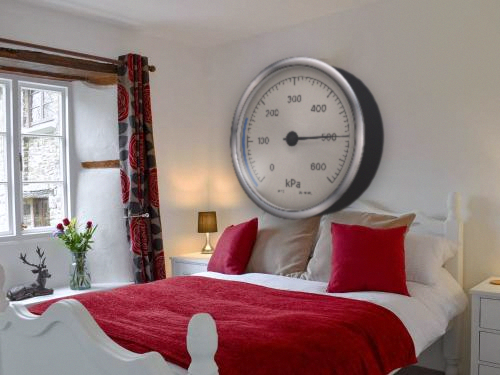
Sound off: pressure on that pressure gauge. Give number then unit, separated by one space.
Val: 500 kPa
